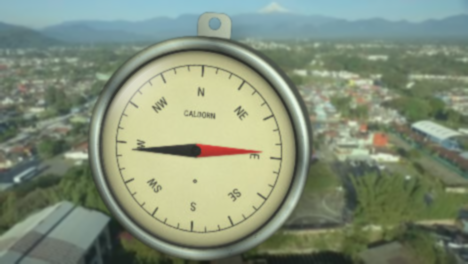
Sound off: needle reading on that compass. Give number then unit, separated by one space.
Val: 85 °
